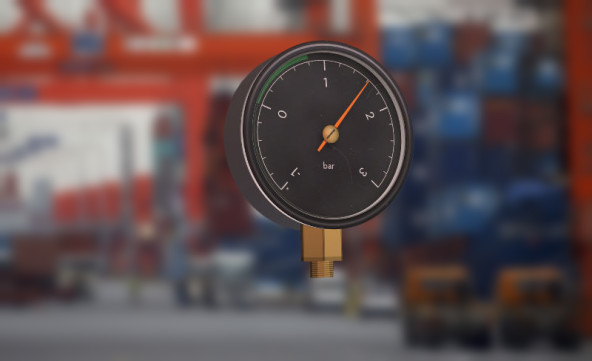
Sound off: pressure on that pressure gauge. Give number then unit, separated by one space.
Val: 1.6 bar
